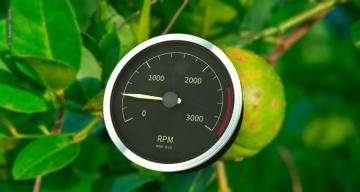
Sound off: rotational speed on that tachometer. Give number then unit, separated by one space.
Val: 400 rpm
